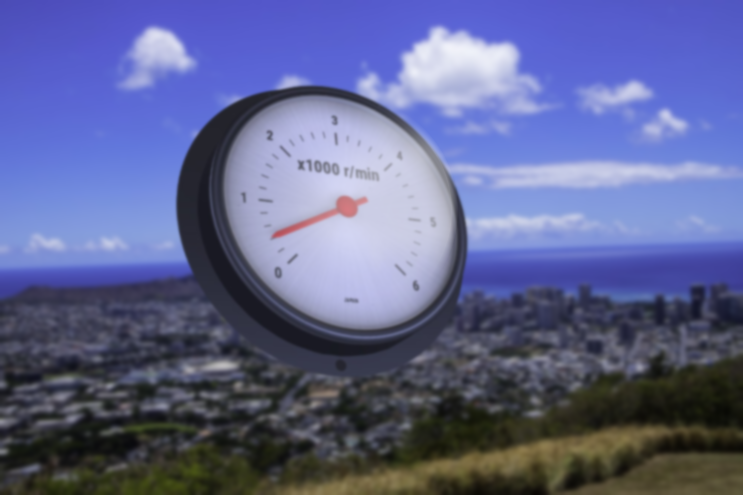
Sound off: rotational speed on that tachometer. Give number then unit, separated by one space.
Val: 400 rpm
